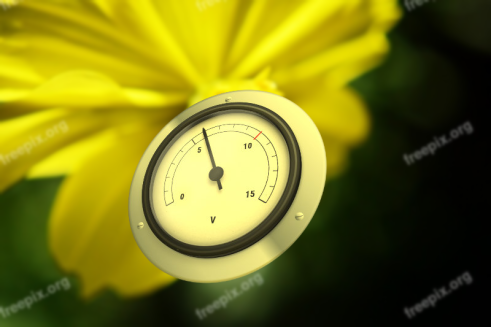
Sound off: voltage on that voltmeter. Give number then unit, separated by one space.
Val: 6 V
